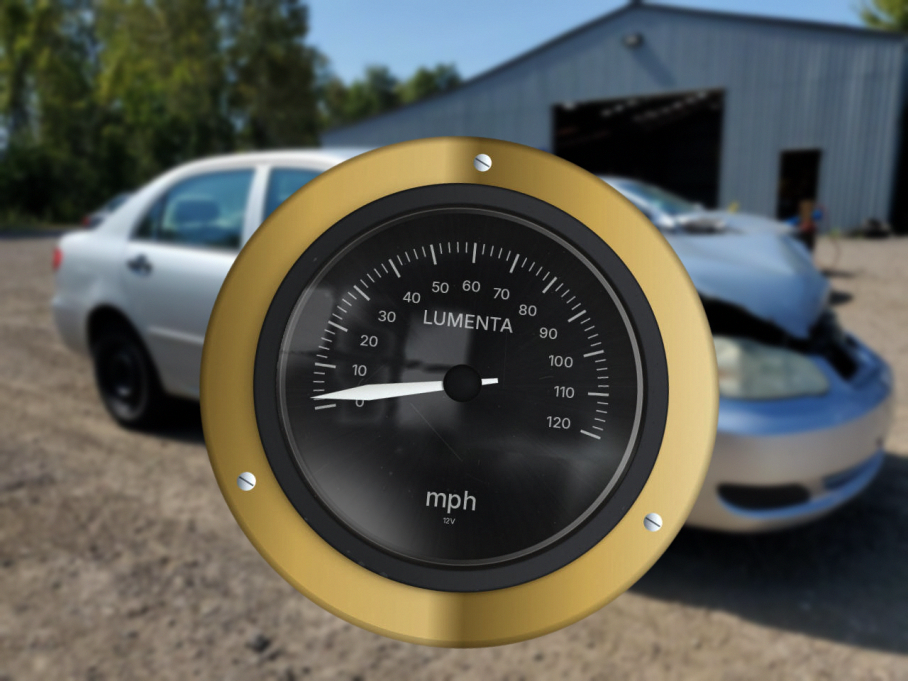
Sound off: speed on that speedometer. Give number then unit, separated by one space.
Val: 2 mph
